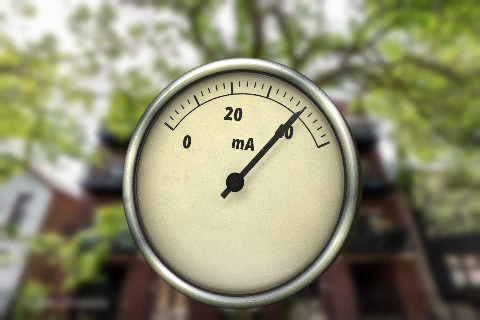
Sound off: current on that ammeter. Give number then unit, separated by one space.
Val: 40 mA
